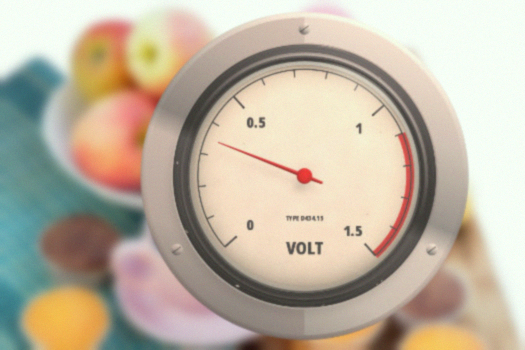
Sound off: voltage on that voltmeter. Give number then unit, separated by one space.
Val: 0.35 V
